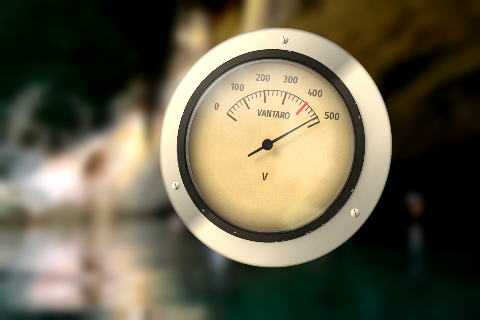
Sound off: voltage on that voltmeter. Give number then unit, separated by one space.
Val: 480 V
